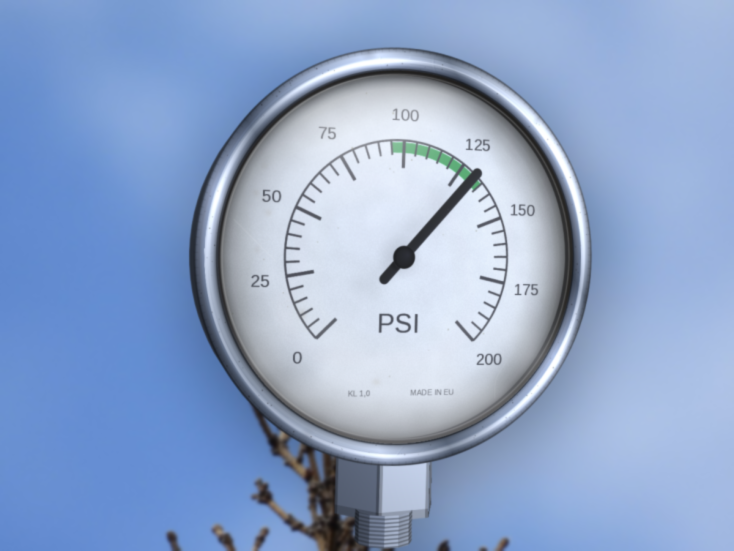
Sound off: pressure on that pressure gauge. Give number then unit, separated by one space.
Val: 130 psi
